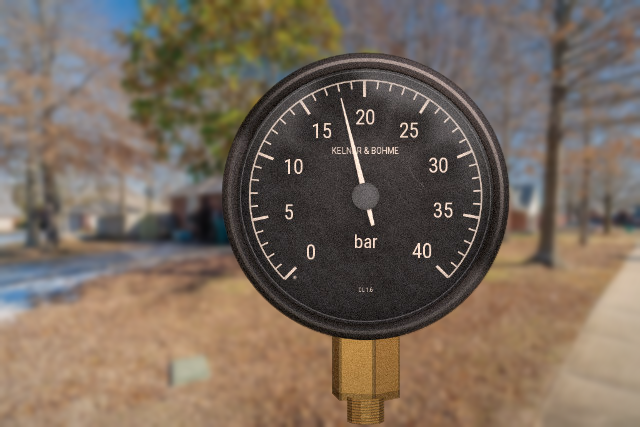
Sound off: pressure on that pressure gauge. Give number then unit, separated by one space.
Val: 18 bar
